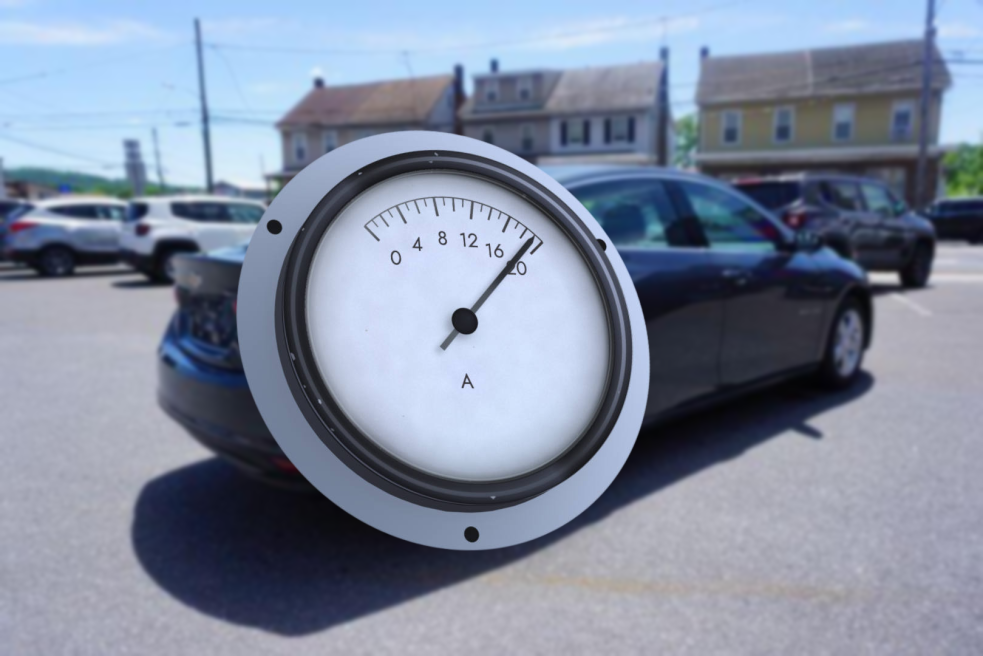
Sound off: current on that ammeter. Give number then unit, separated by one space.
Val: 19 A
